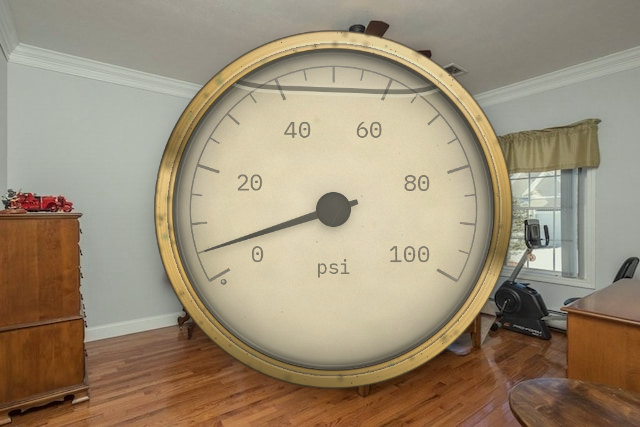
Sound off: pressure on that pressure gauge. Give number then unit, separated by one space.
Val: 5 psi
